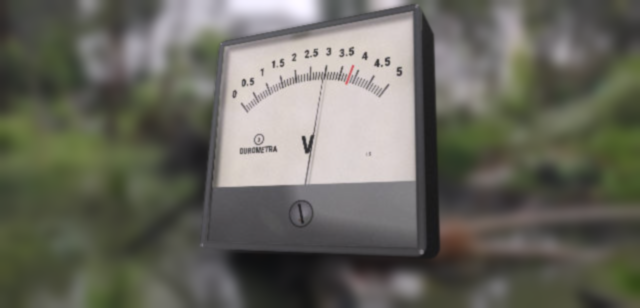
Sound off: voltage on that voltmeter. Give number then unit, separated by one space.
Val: 3 V
